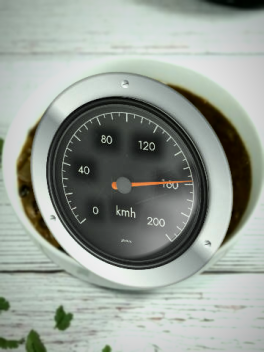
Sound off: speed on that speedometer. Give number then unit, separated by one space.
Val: 157.5 km/h
